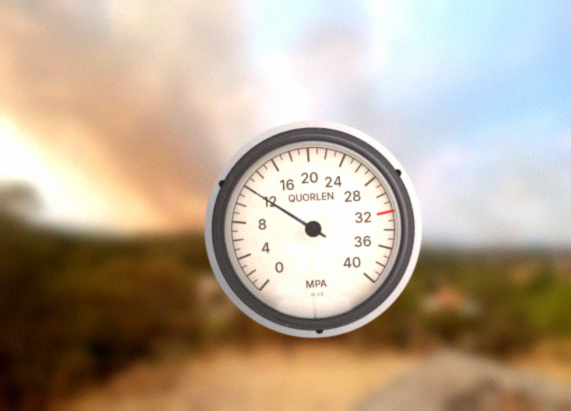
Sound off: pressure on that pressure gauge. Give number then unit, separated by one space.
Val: 12 MPa
